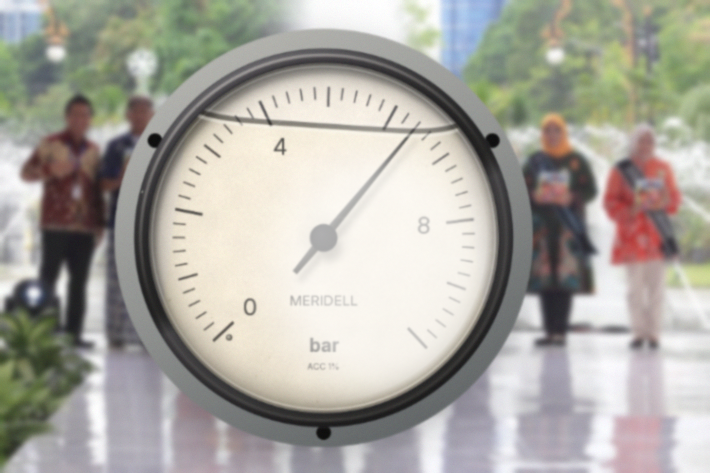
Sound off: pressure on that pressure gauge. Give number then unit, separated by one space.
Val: 6.4 bar
